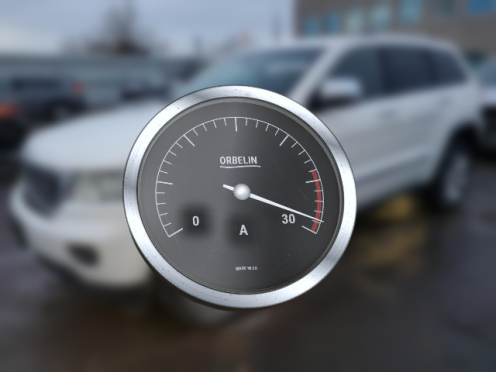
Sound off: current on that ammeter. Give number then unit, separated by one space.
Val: 29 A
